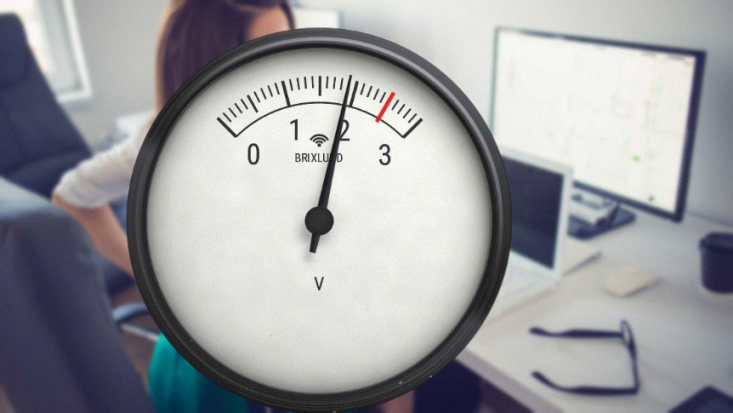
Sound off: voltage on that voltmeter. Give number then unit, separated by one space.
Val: 1.9 V
